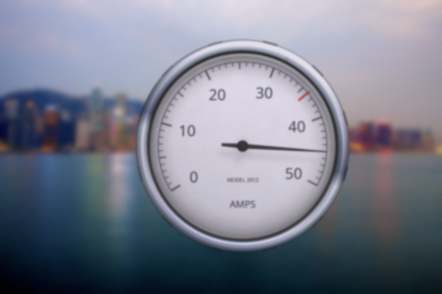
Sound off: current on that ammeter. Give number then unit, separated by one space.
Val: 45 A
